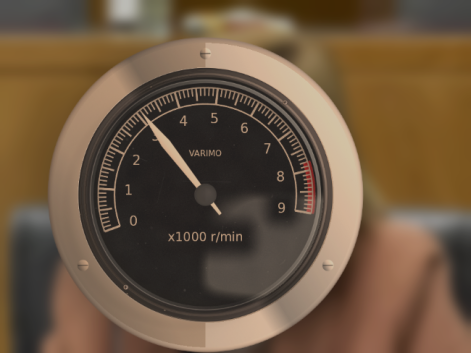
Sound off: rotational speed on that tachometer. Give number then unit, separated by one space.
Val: 3100 rpm
